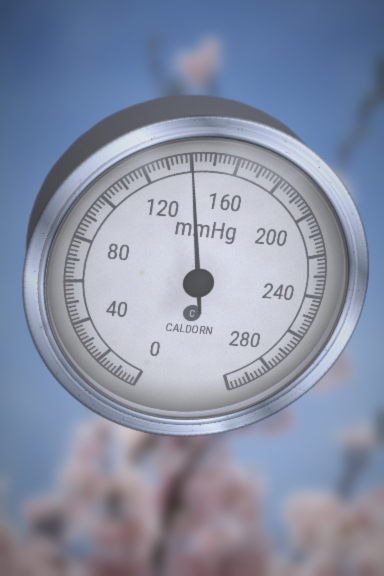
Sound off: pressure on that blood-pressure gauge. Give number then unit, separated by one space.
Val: 140 mmHg
